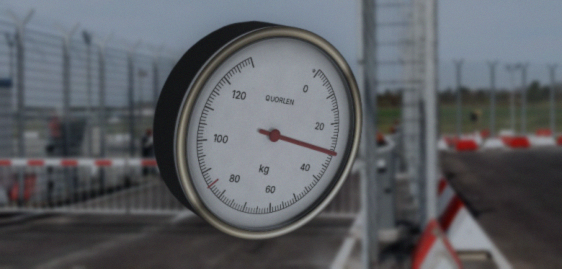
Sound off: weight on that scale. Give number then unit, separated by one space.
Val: 30 kg
